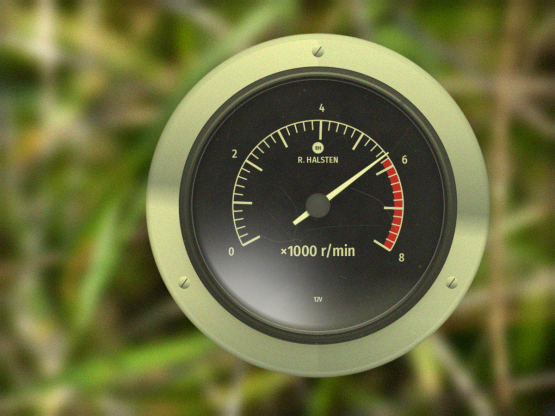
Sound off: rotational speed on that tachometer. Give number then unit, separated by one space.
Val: 5700 rpm
